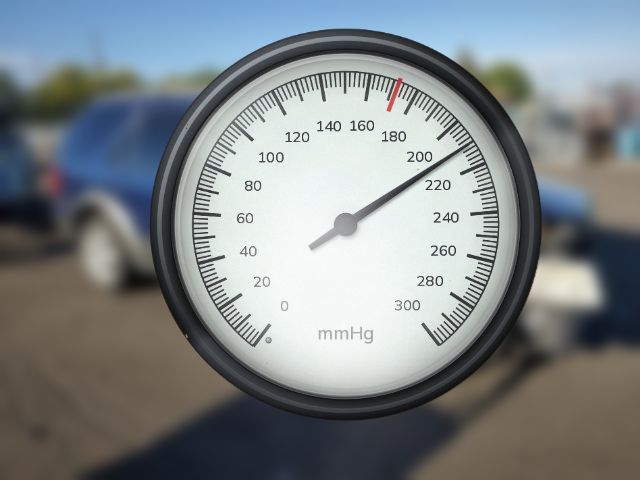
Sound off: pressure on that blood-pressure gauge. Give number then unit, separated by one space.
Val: 210 mmHg
